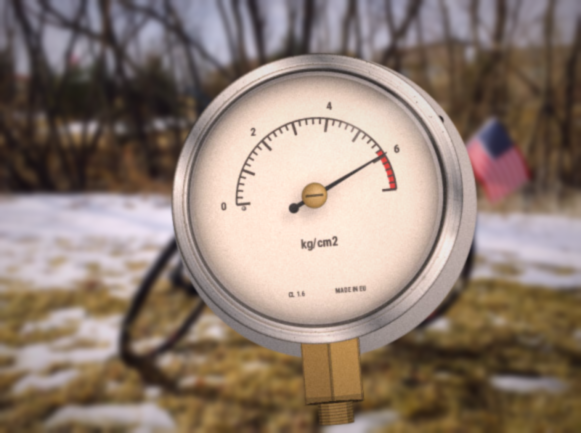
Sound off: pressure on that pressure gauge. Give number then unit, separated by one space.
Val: 6 kg/cm²
